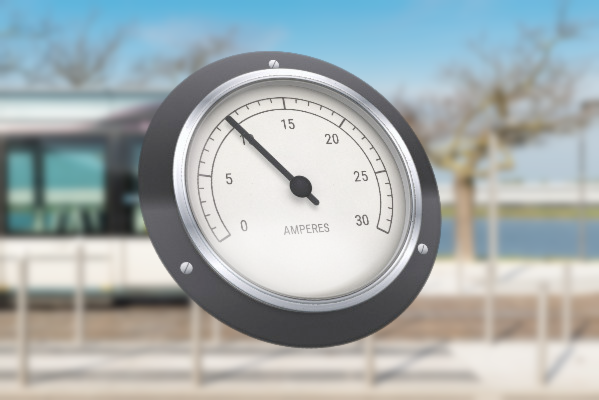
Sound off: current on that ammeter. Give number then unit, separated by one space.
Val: 10 A
